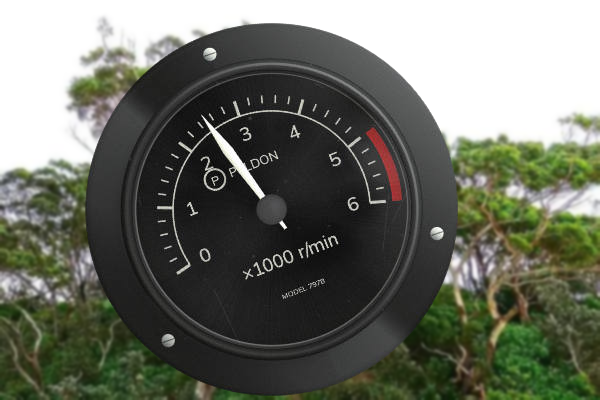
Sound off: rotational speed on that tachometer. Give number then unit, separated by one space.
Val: 2500 rpm
